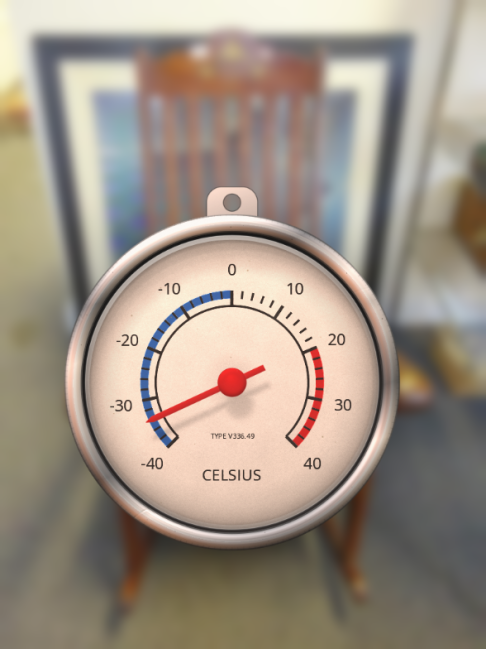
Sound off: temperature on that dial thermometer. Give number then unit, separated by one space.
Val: -34 °C
